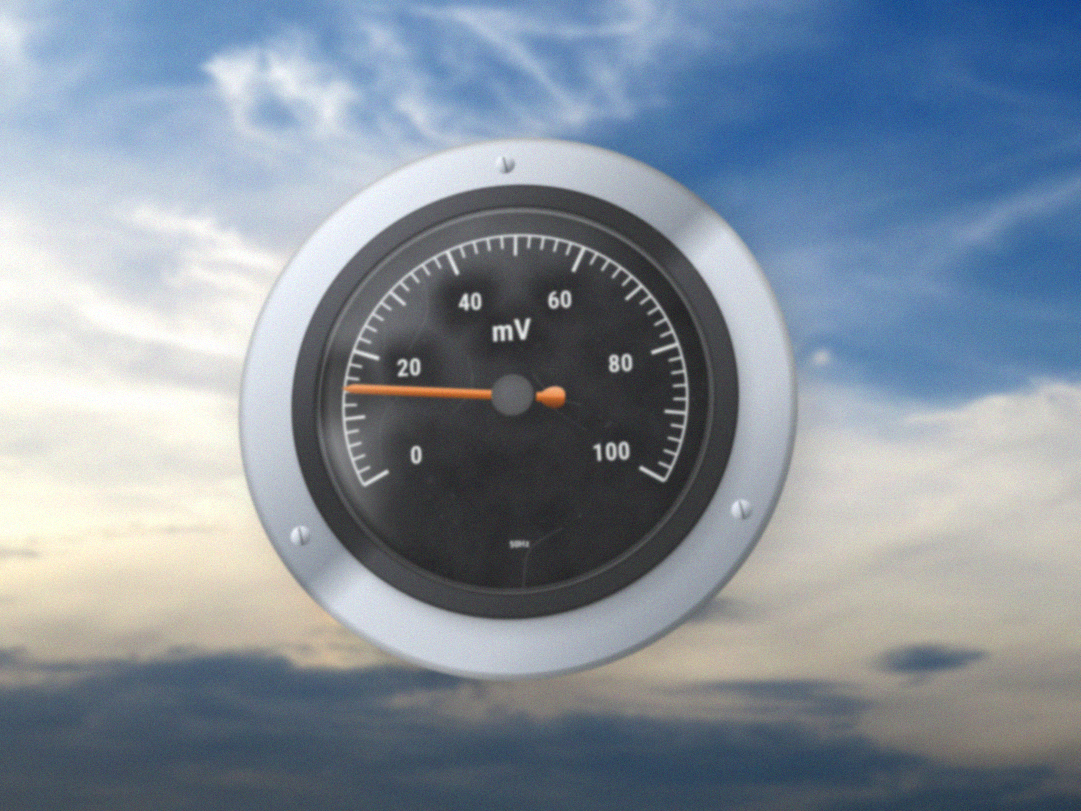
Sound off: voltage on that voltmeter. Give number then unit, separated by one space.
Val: 14 mV
